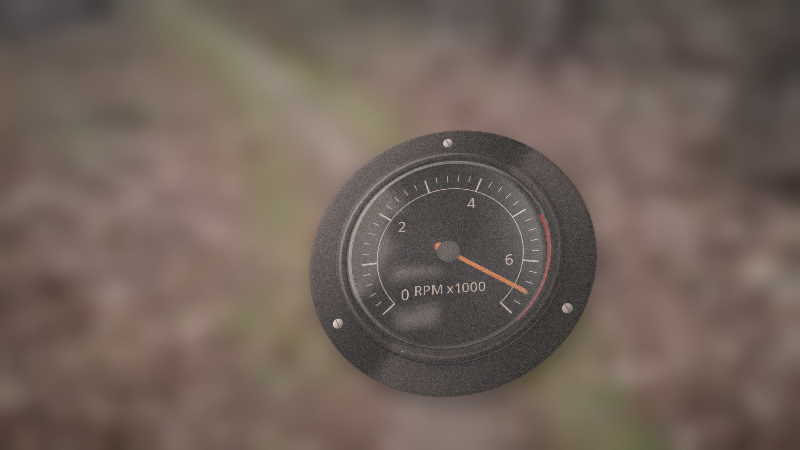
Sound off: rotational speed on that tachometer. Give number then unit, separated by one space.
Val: 6600 rpm
